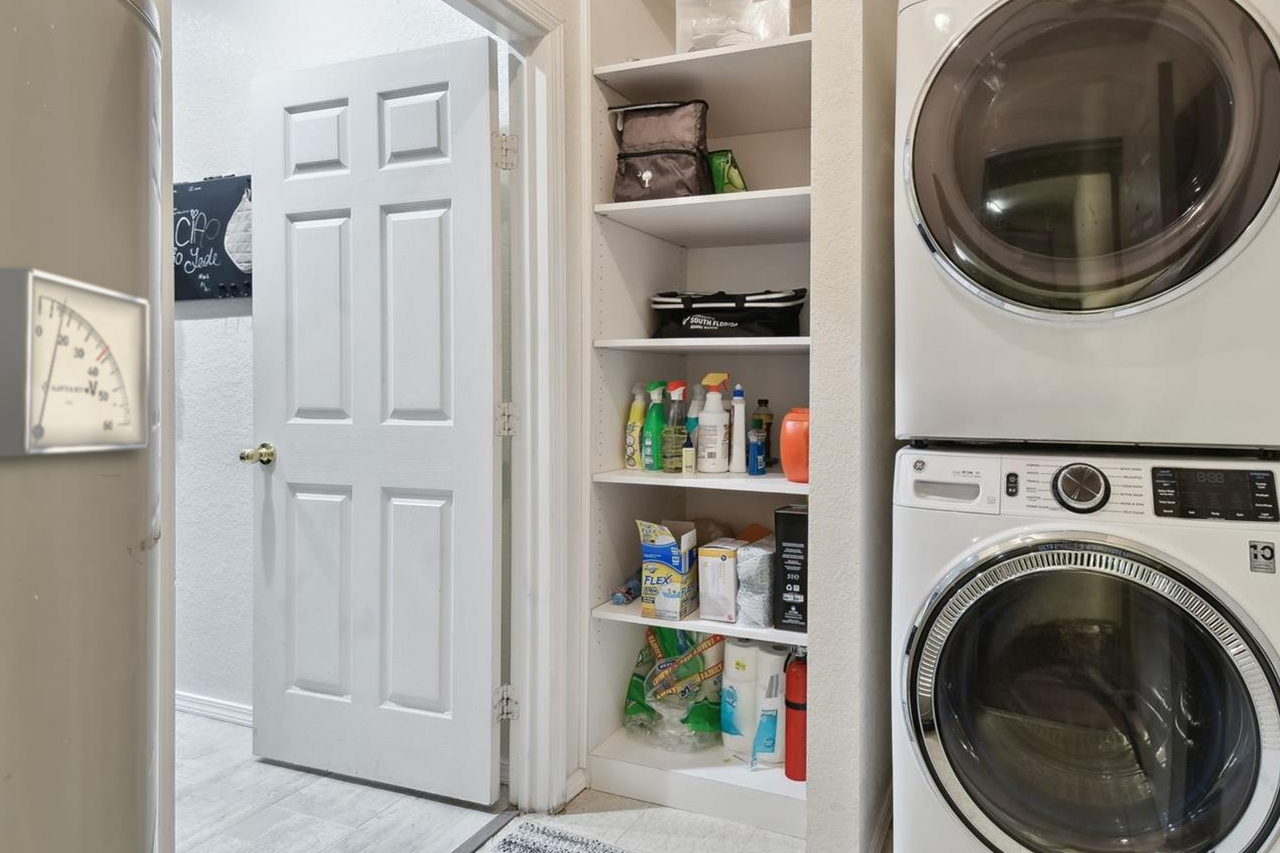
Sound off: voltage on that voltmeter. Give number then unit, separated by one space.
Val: 15 V
